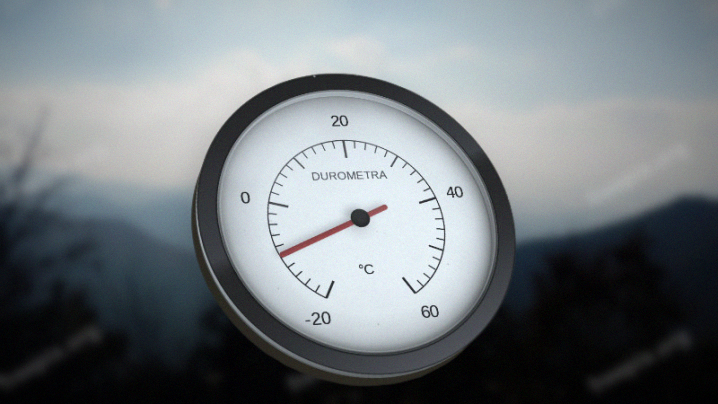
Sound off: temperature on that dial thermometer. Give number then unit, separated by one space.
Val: -10 °C
